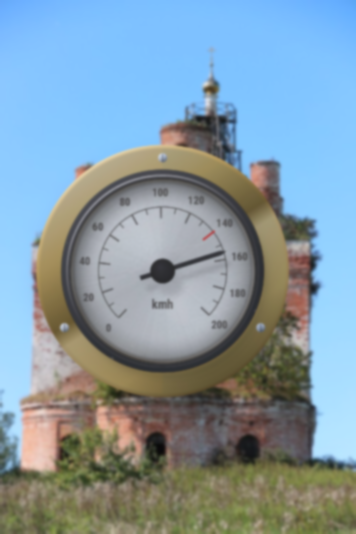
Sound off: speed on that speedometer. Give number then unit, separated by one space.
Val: 155 km/h
